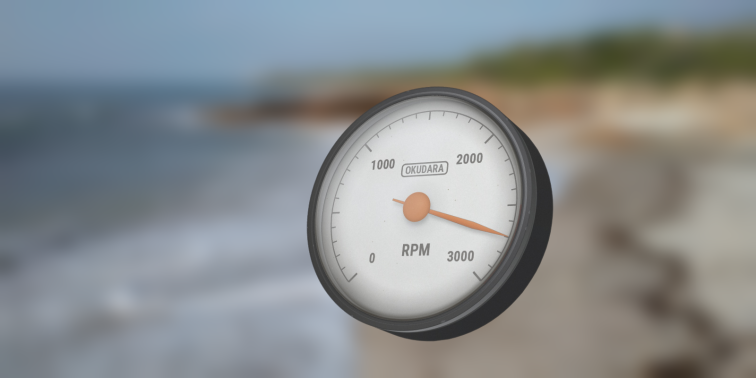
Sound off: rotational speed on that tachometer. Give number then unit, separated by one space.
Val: 2700 rpm
